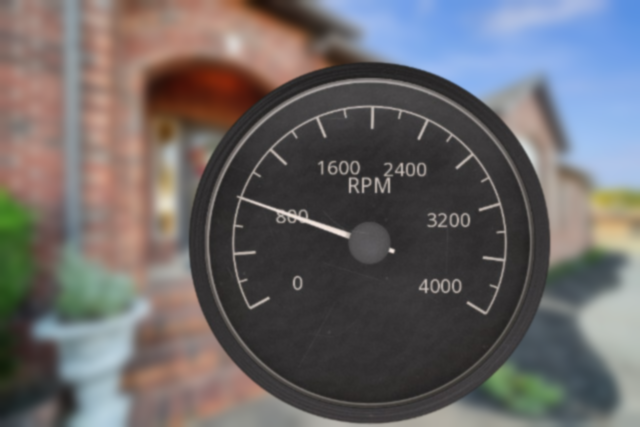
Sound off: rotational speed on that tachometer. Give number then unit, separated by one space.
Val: 800 rpm
